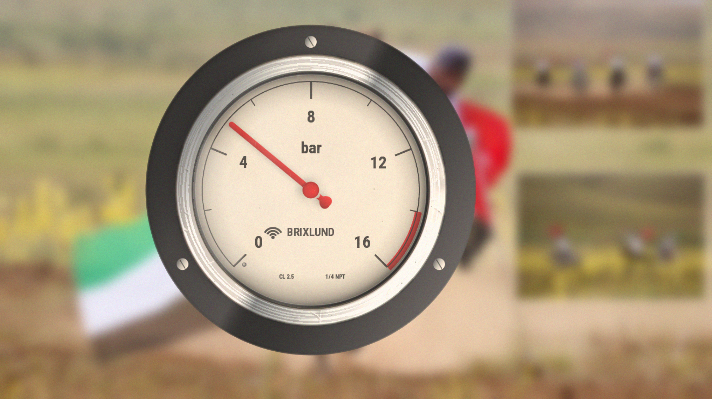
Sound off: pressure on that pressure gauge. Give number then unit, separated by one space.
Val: 5 bar
